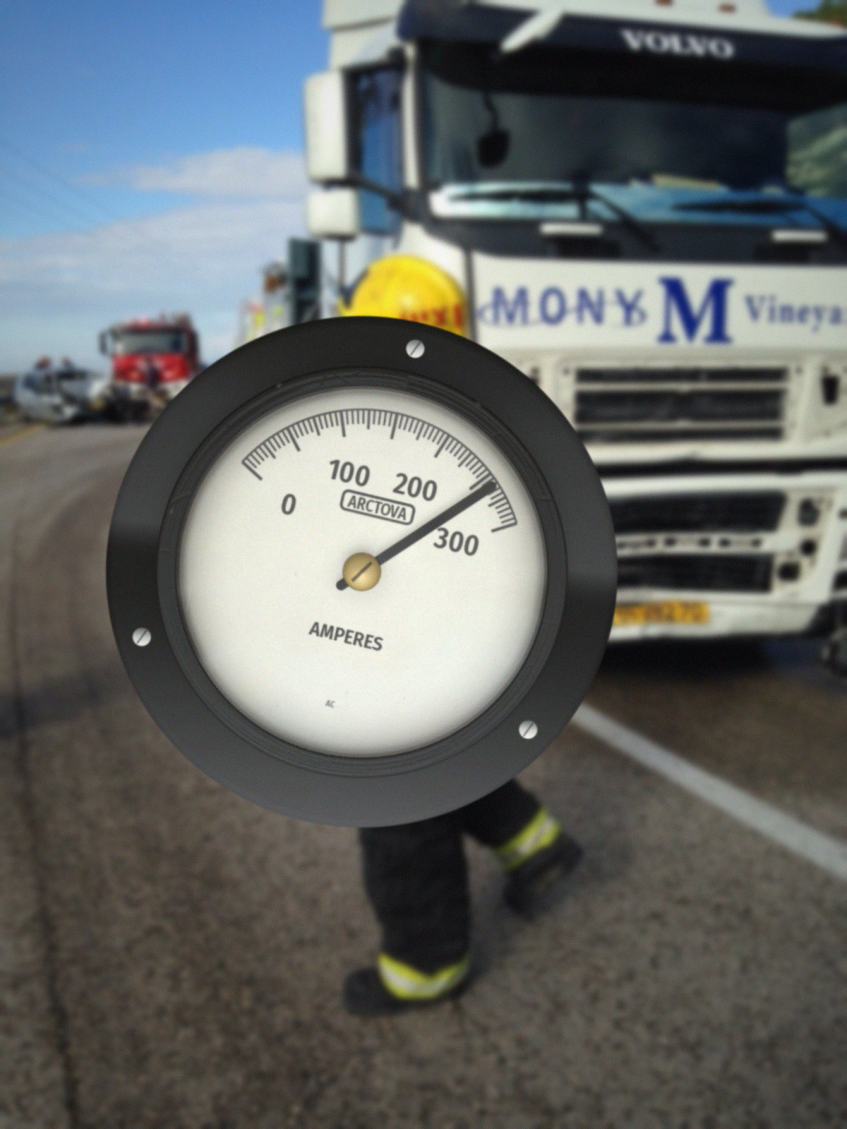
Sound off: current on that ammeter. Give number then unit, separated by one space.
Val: 260 A
